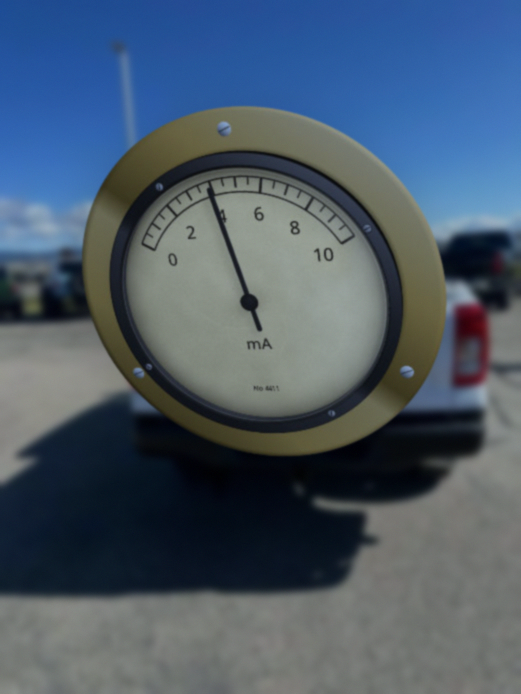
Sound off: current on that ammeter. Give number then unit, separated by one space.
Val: 4 mA
